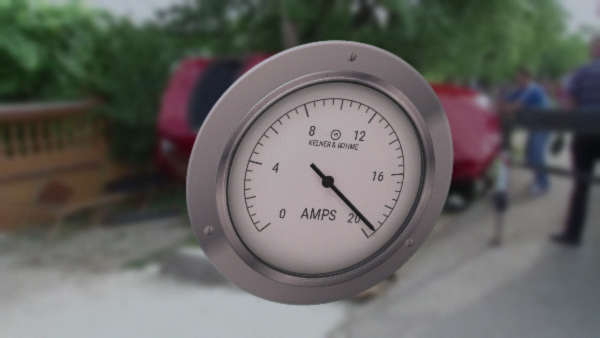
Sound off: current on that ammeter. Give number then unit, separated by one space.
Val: 19.5 A
